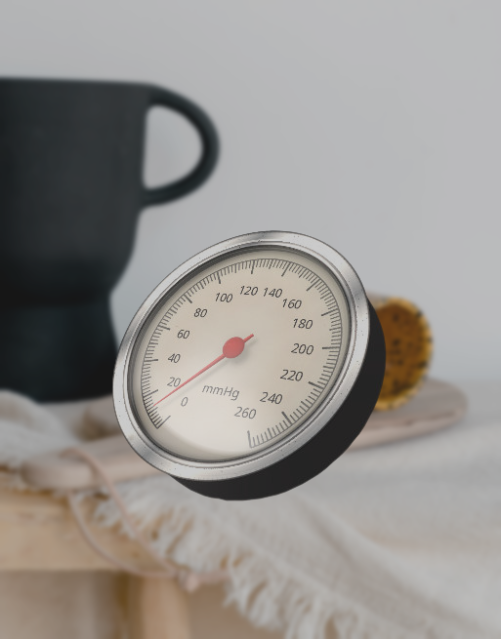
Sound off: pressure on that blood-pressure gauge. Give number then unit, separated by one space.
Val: 10 mmHg
